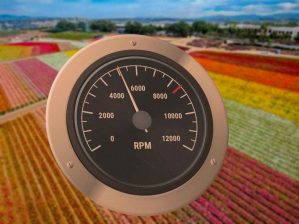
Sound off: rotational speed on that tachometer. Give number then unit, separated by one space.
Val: 5000 rpm
